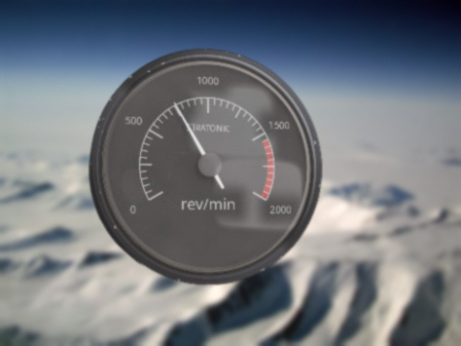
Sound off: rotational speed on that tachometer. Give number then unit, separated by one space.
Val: 750 rpm
